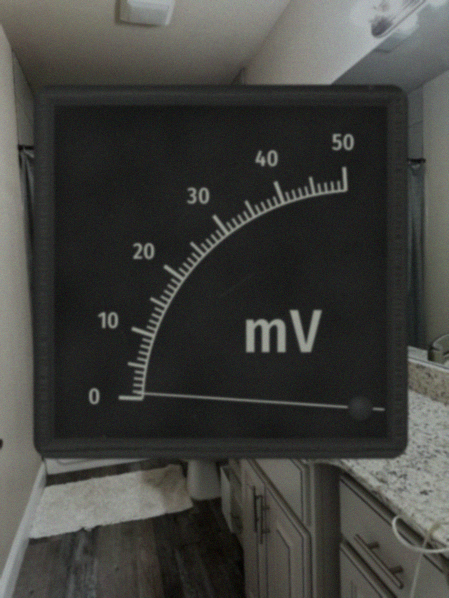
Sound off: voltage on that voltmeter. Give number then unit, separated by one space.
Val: 1 mV
